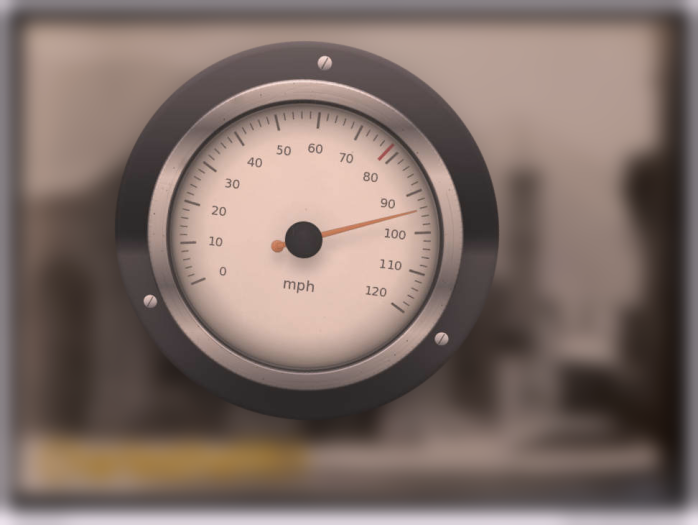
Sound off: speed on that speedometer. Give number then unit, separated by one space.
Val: 94 mph
